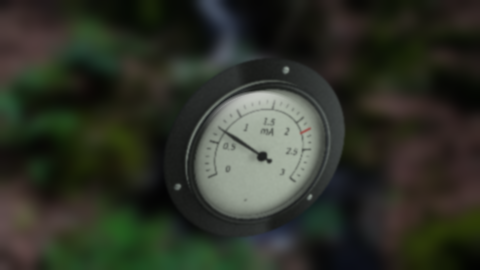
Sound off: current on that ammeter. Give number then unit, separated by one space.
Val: 0.7 mA
